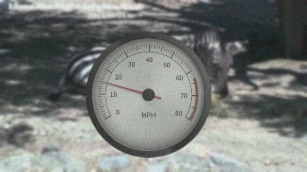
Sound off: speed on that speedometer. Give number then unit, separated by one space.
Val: 15 mph
